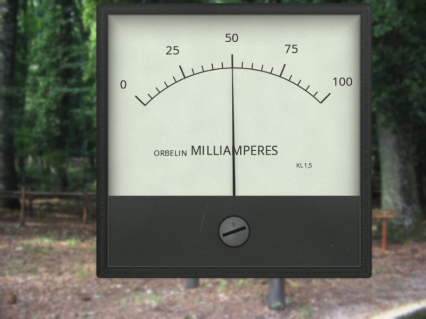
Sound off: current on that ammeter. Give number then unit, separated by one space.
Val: 50 mA
